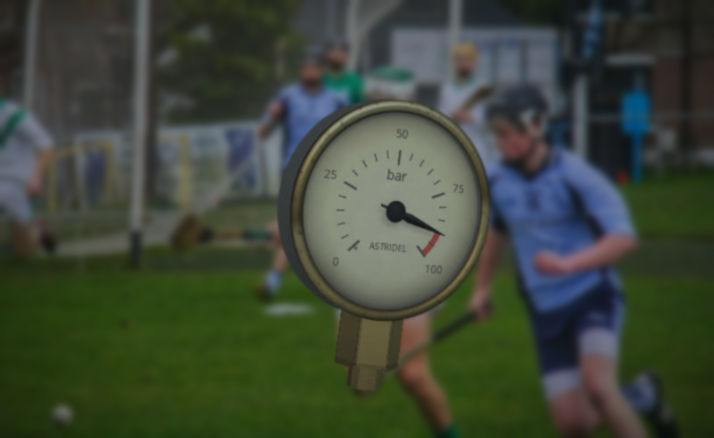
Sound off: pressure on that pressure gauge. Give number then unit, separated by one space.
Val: 90 bar
